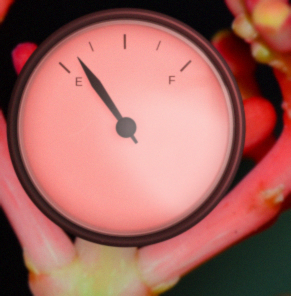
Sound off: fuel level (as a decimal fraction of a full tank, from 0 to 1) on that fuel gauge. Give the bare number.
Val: 0.125
